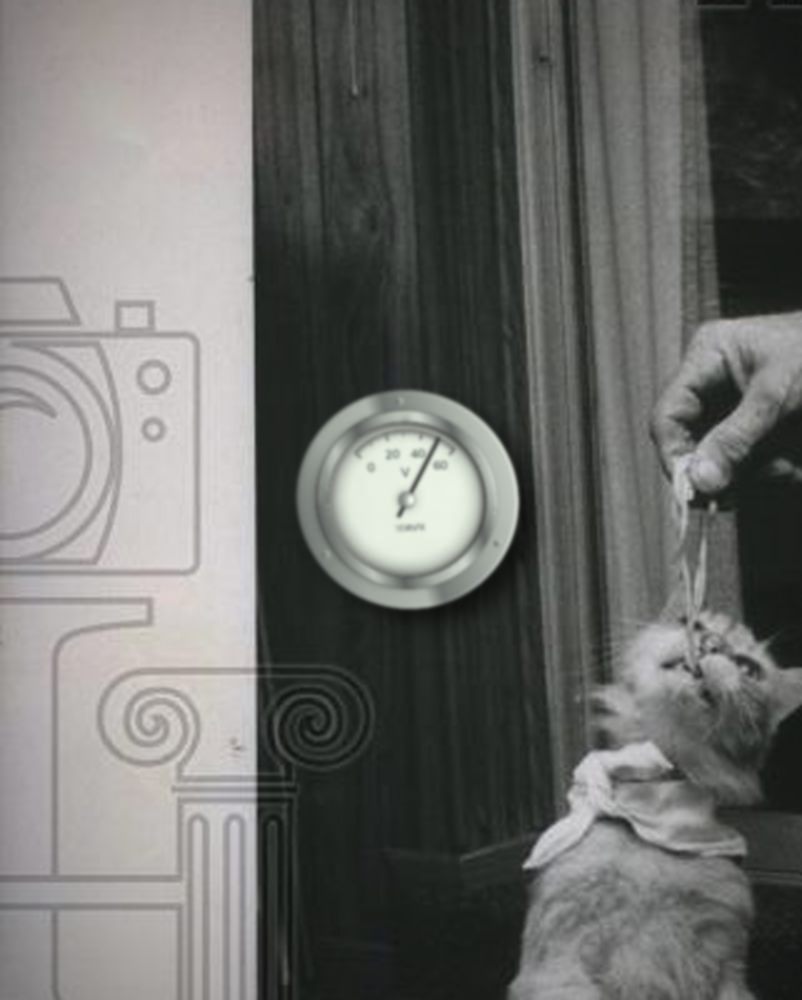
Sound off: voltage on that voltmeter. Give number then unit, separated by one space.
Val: 50 V
